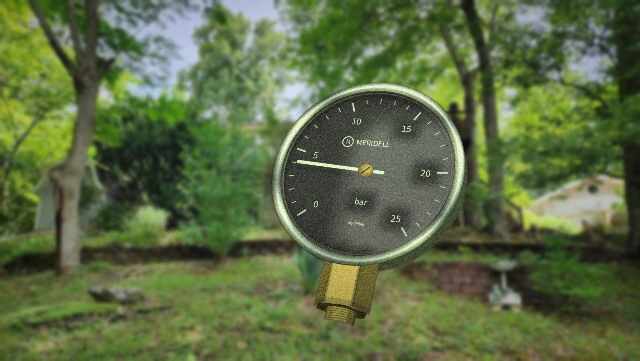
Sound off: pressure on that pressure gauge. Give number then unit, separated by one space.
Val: 4 bar
